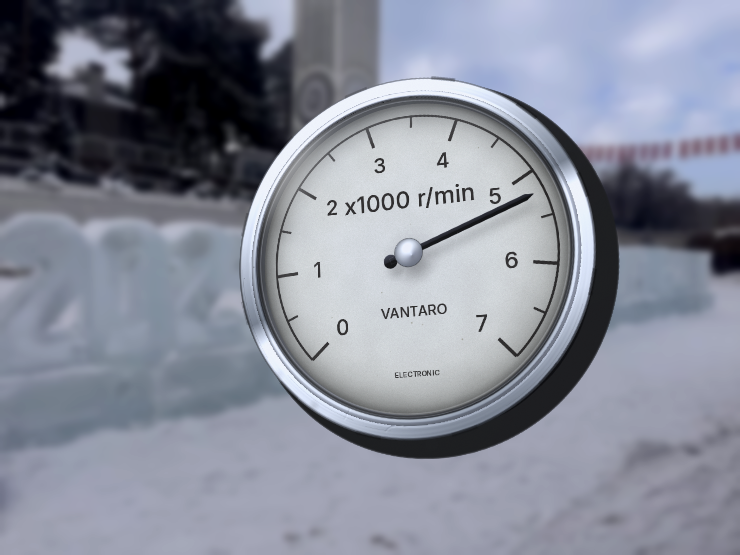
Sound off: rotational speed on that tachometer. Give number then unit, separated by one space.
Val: 5250 rpm
